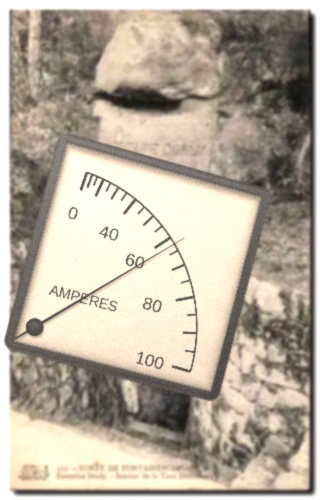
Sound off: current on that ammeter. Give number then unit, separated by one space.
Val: 62.5 A
